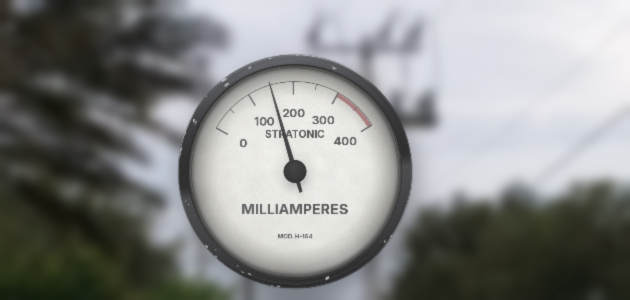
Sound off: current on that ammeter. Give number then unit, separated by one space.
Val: 150 mA
